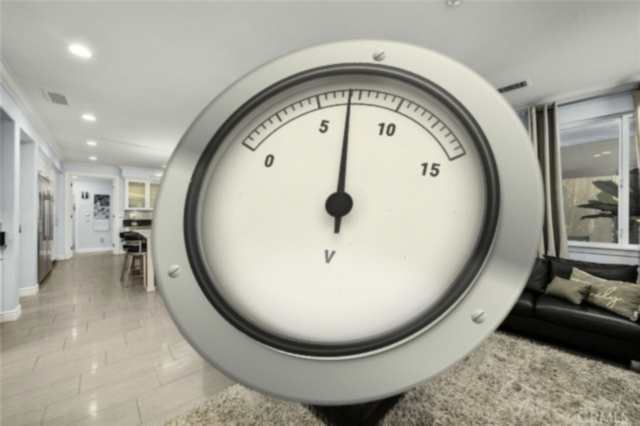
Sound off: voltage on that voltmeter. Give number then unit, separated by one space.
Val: 7 V
